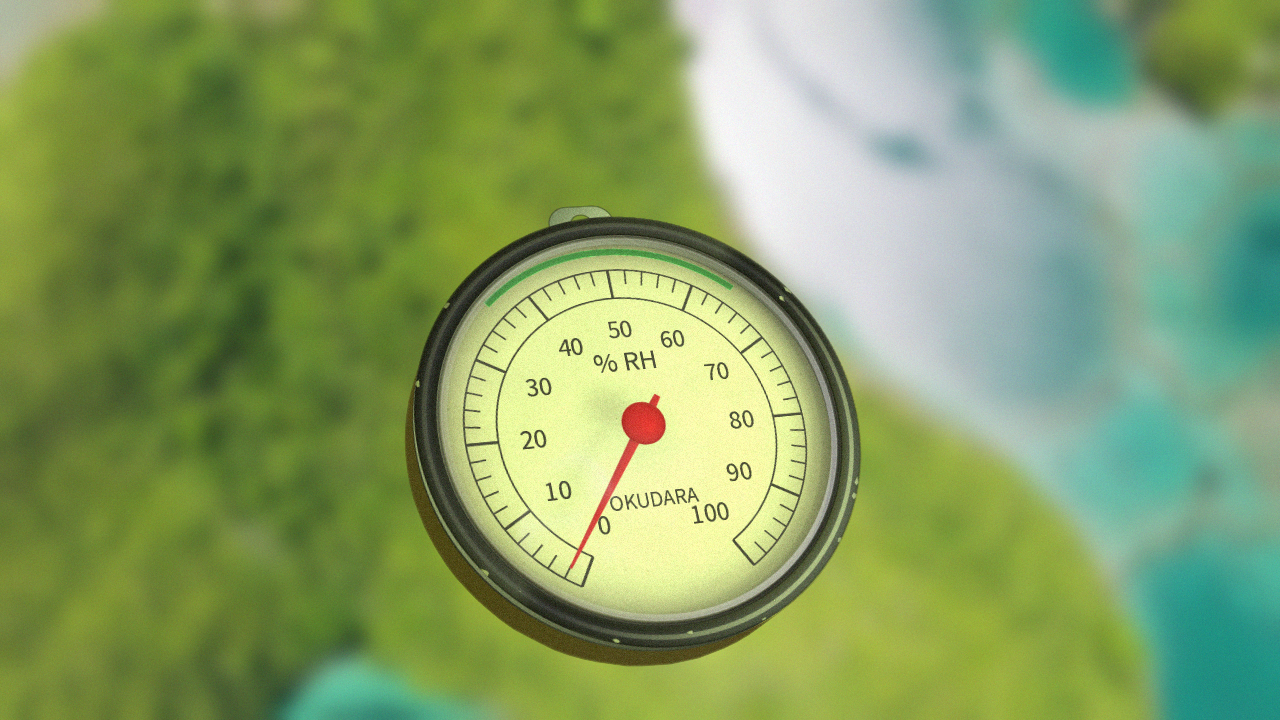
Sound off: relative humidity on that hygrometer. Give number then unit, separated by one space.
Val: 2 %
